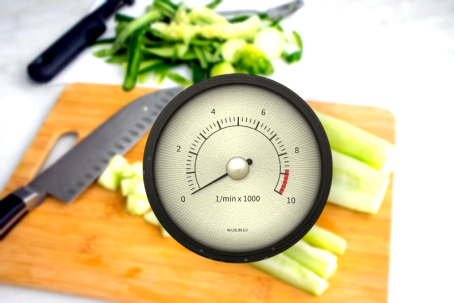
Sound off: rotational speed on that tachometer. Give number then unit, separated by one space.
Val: 0 rpm
